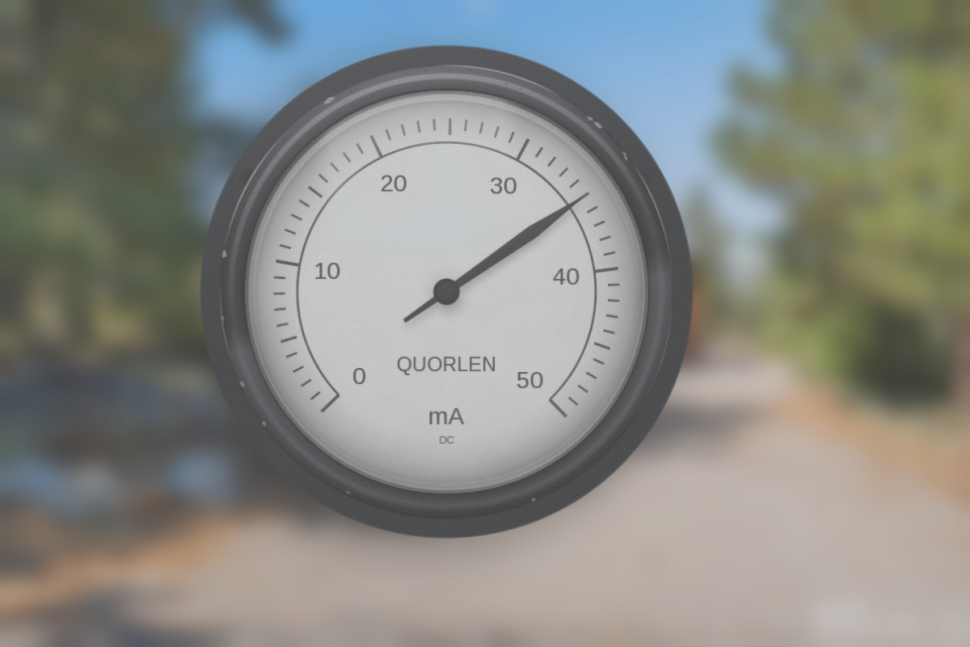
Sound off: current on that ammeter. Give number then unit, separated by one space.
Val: 35 mA
